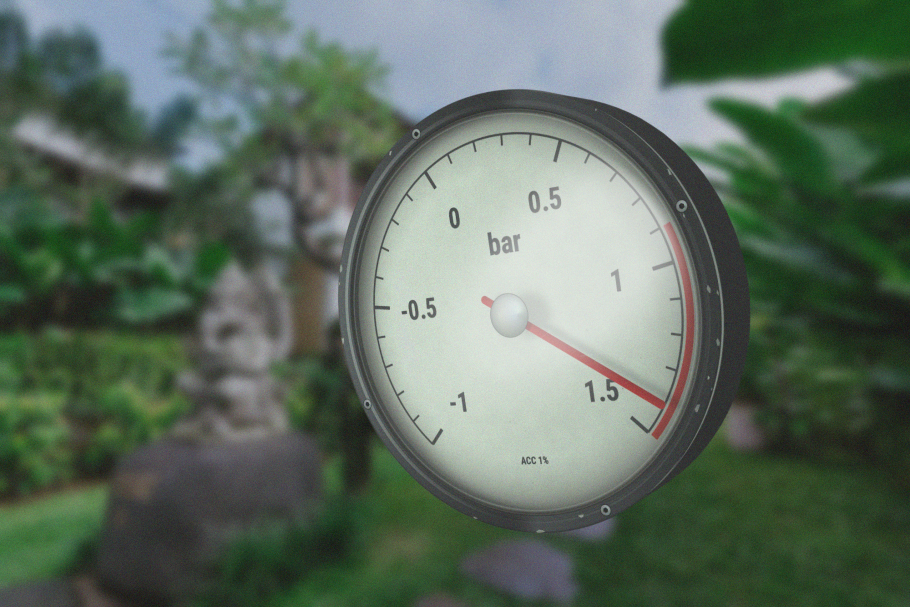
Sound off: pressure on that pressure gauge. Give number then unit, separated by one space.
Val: 1.4 bar
